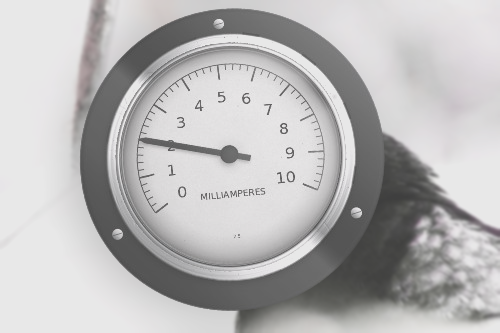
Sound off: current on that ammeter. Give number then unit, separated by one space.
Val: 2 mA
